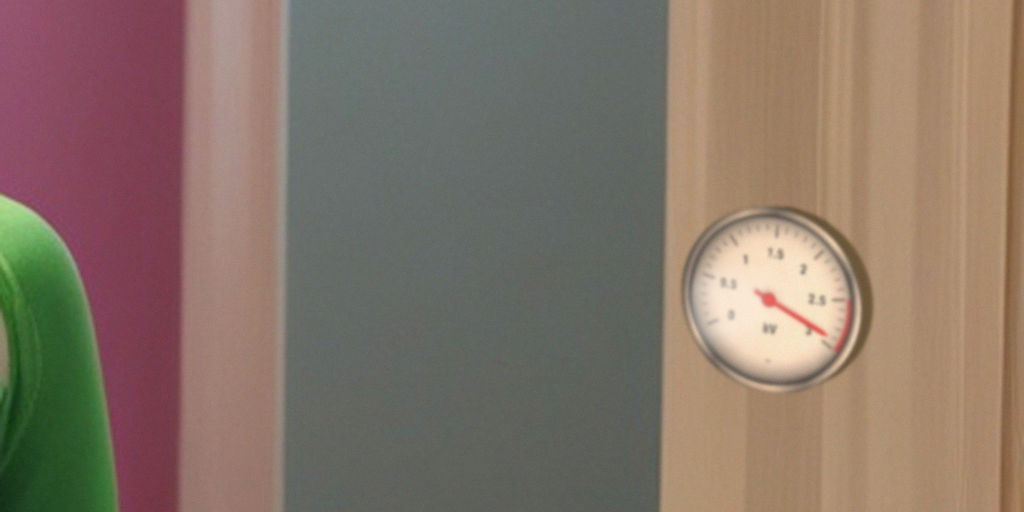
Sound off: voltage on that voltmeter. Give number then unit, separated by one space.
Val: 2.9 kV
